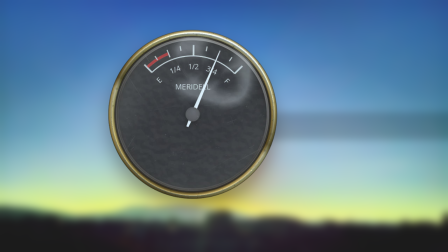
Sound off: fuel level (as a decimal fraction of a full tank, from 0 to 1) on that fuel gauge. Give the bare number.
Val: 0.75
